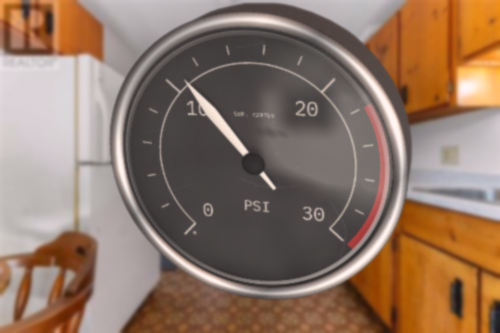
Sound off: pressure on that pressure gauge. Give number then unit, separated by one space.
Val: 11 psi
